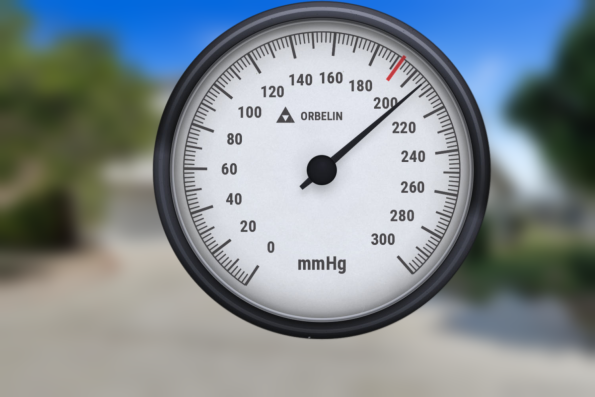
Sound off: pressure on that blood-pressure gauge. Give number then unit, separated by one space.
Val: 206 mmHg
